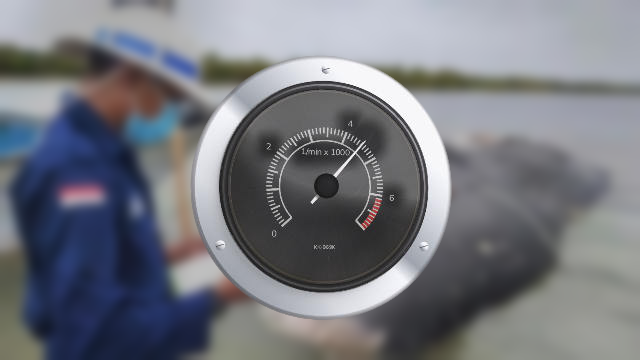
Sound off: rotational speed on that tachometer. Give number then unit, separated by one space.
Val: 4500 rpm
